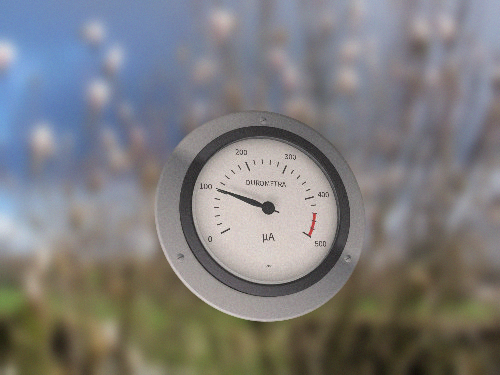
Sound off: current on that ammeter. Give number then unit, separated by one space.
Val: 100 µA
